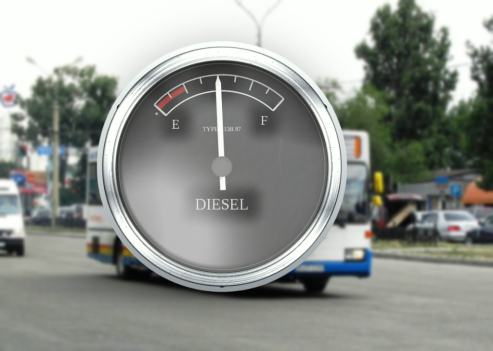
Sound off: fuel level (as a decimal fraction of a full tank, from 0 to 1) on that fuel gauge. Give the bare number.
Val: 0.5
